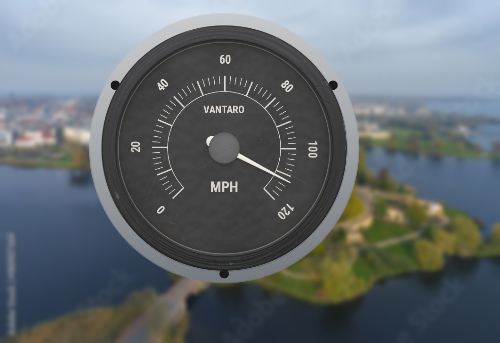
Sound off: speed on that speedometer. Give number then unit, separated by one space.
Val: 112 mph
